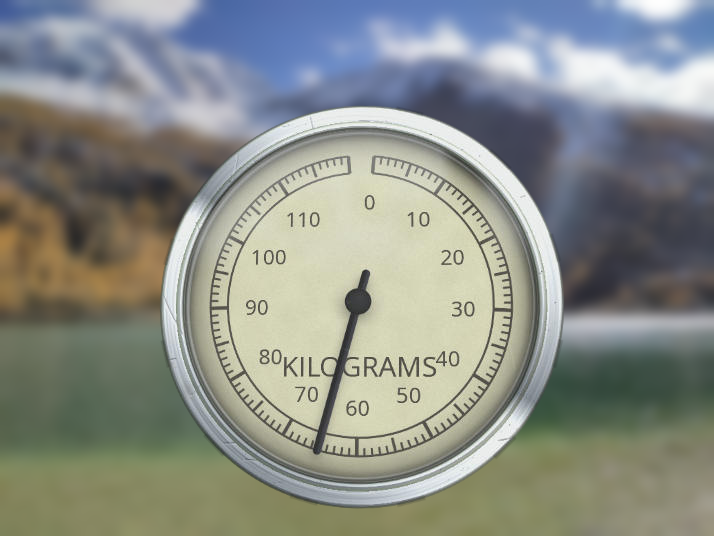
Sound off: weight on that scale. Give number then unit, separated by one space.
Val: 65 kg
